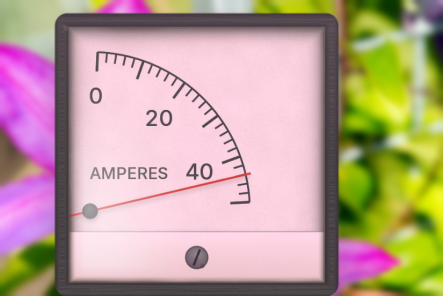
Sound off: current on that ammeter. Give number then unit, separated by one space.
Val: 44 A
